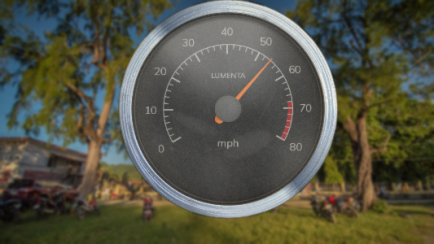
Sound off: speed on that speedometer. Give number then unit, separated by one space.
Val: 54 mph
